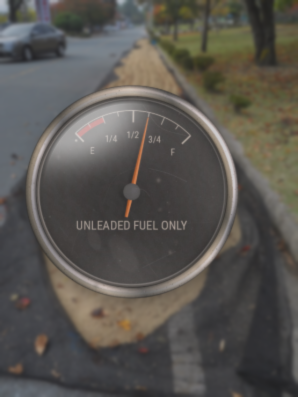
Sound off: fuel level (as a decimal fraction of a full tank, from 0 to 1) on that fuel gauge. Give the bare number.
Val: 0.625
